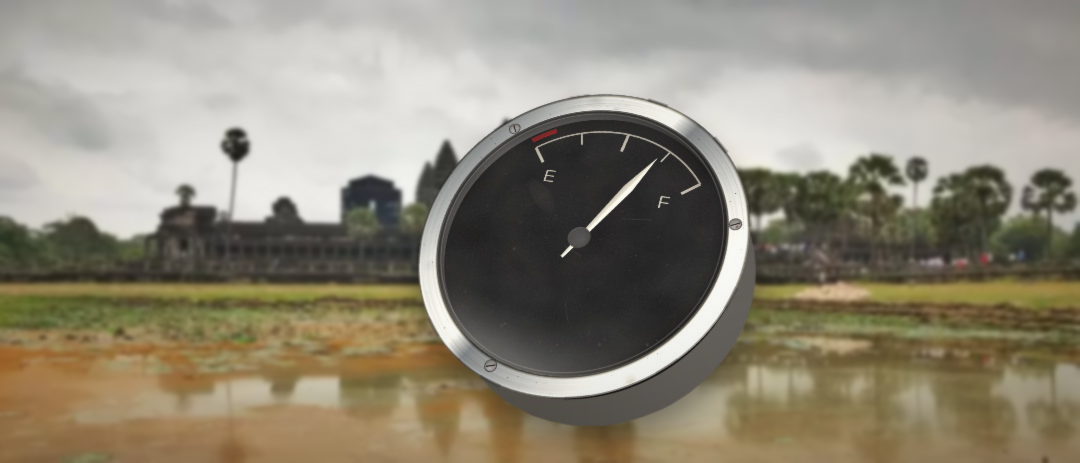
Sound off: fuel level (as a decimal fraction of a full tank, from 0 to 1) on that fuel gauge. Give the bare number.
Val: 0.75
